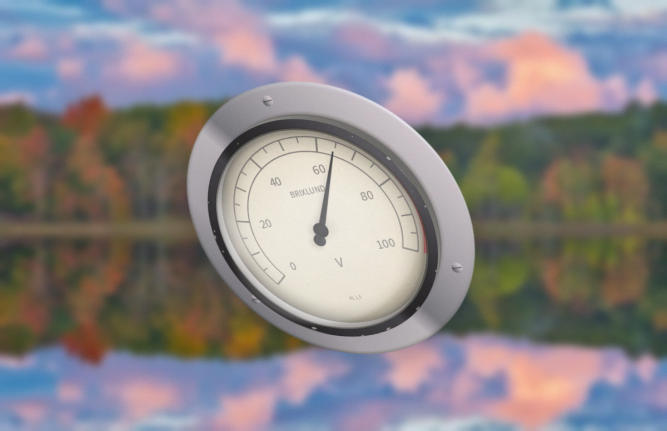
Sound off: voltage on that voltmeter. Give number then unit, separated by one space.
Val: 65 V
